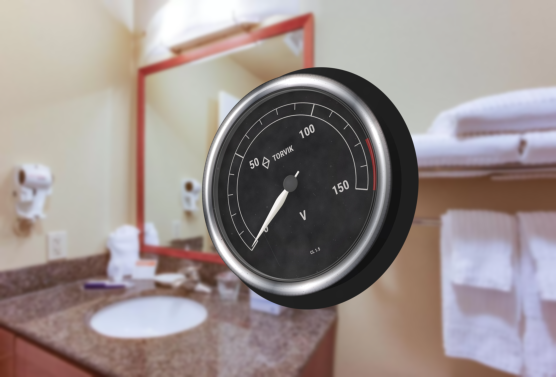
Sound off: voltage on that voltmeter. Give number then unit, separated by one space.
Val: 0 V
